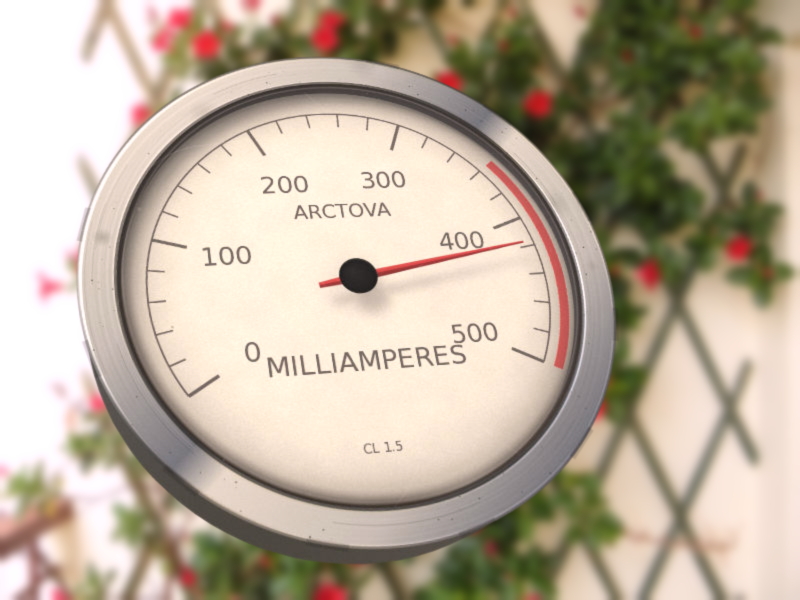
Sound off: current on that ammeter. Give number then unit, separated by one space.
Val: 420 mA
